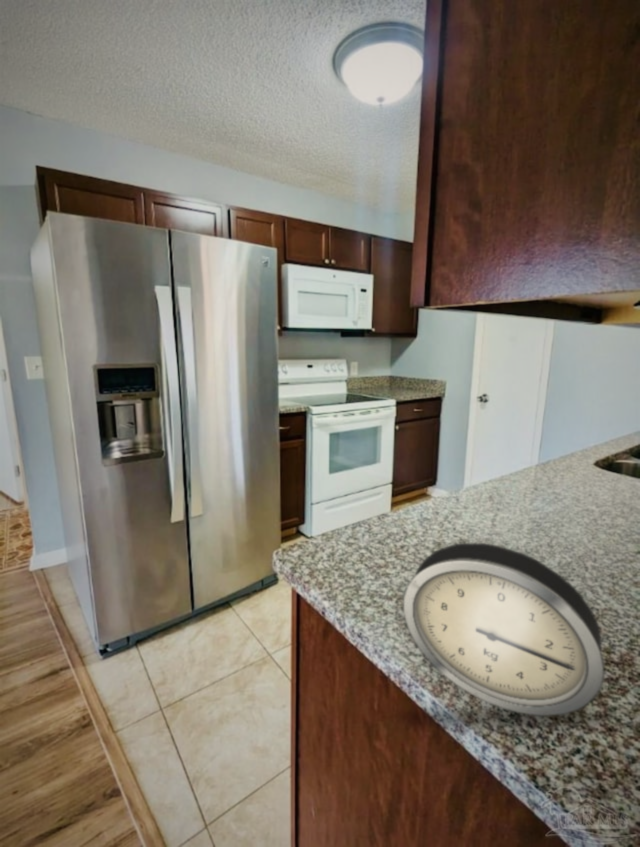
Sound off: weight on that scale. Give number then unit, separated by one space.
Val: 2.5 kg
